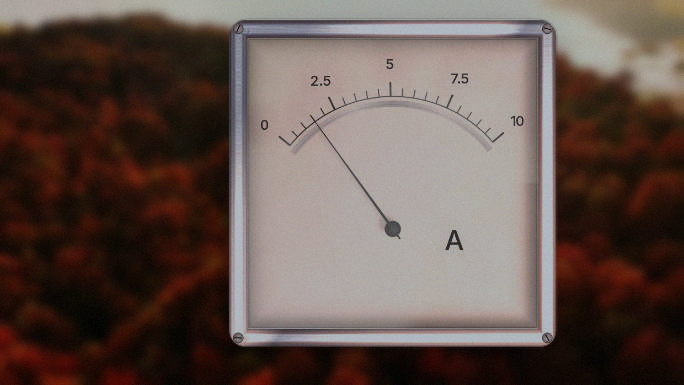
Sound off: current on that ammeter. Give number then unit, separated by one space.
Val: 1.5 A
